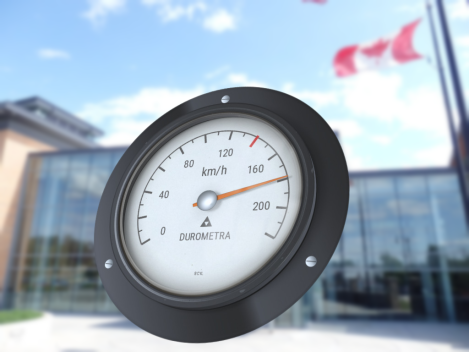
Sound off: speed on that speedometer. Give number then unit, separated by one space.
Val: 180 km/h
